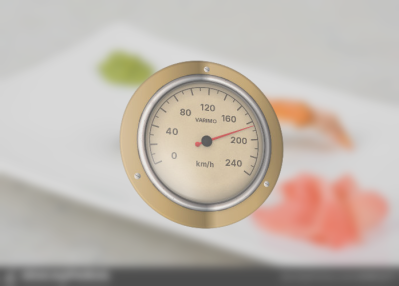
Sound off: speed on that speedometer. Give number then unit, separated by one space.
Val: 185 km/h
